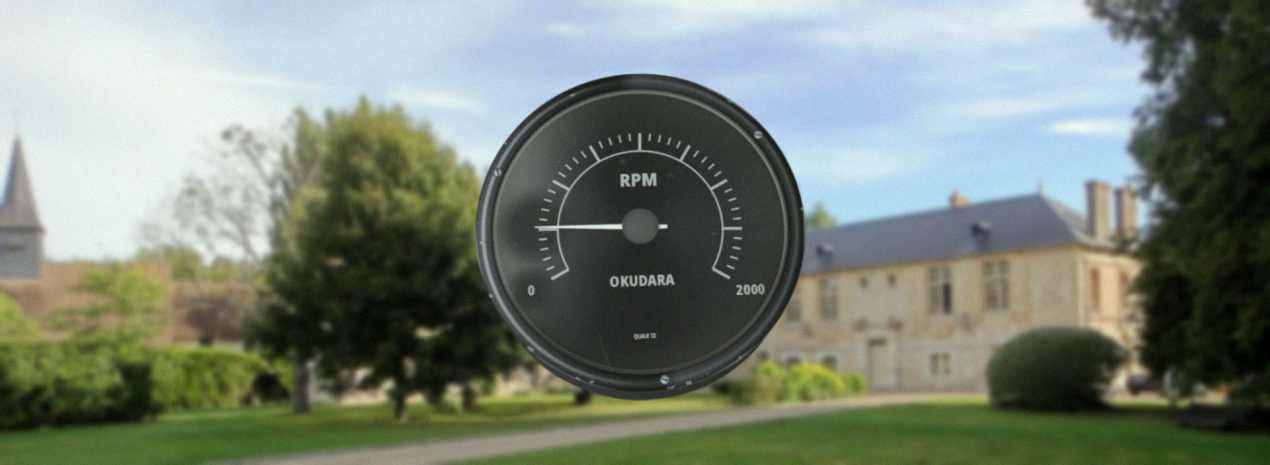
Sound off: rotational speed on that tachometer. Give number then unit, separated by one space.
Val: 250 rpm
